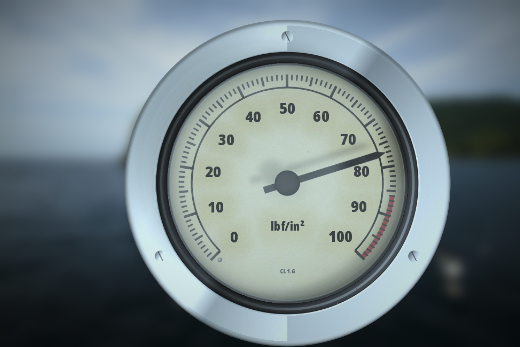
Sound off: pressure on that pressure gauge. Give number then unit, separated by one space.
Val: 77 psi
